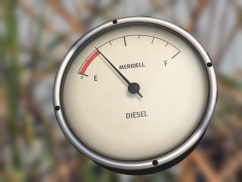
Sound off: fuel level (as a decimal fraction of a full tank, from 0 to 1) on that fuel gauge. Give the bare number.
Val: 0.25
